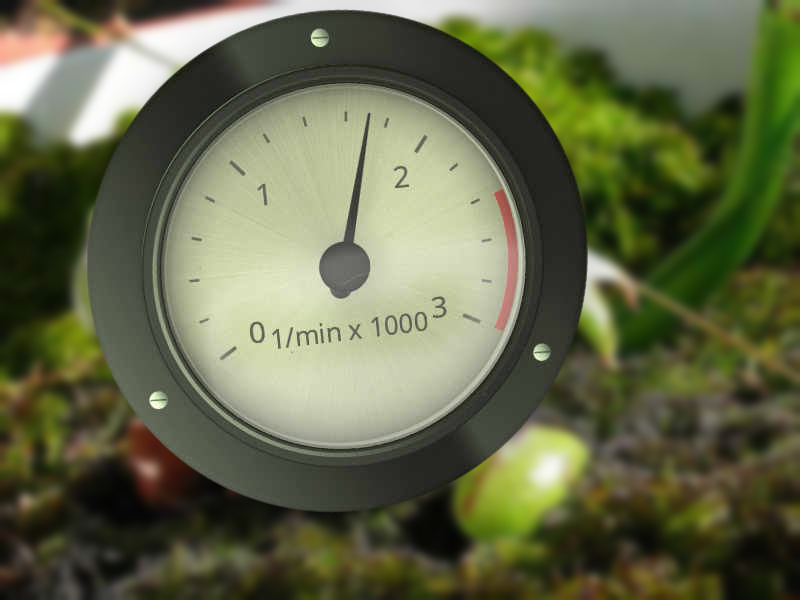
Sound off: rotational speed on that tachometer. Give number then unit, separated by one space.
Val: 1700 rpm
